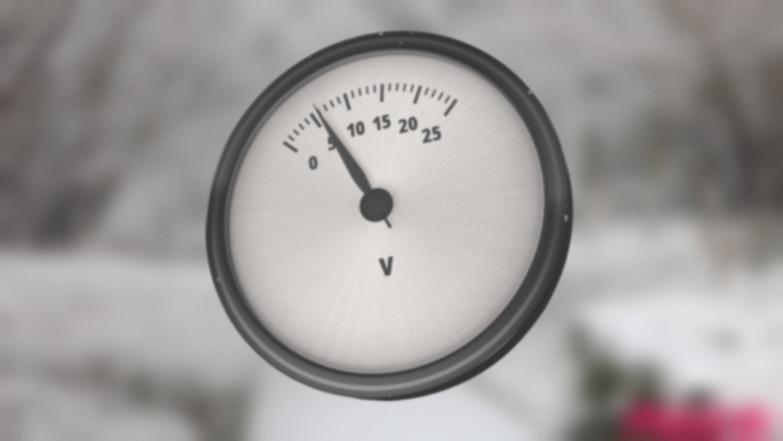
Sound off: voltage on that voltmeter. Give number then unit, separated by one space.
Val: 6 V
